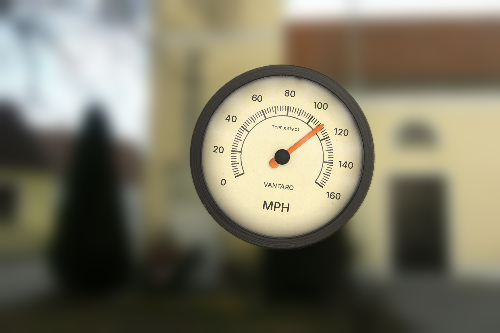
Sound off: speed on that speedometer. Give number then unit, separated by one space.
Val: 110 mph
